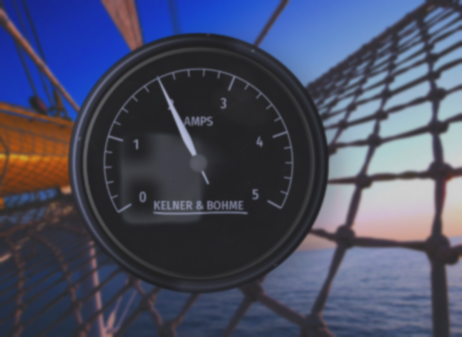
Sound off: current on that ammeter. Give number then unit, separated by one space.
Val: 2 A
